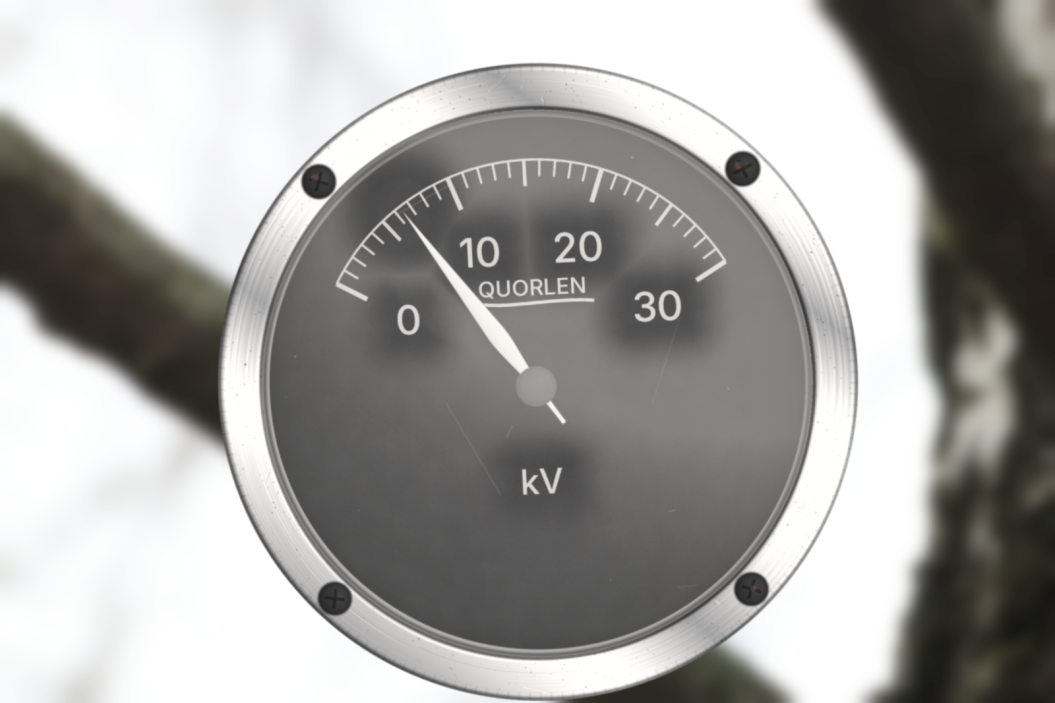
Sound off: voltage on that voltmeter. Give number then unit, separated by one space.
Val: 6.5 kV
